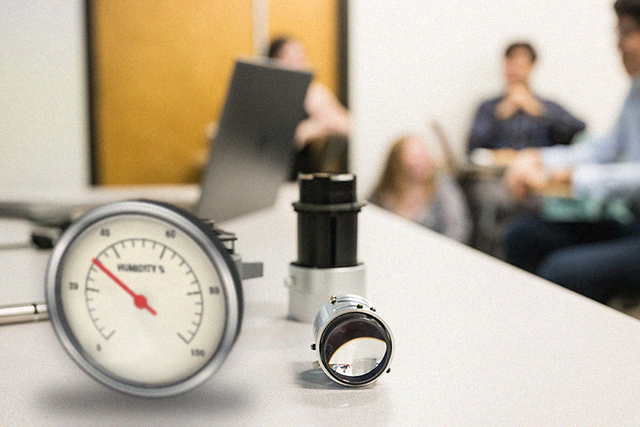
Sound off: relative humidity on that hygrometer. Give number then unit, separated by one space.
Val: 32 %
